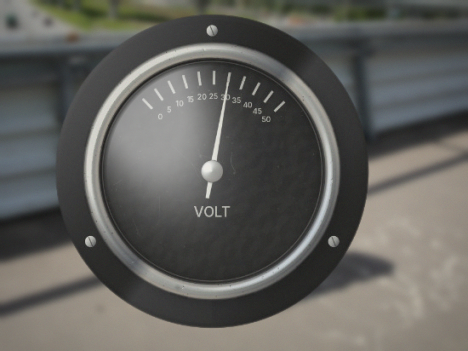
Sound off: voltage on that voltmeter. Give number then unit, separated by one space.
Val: 30 V
